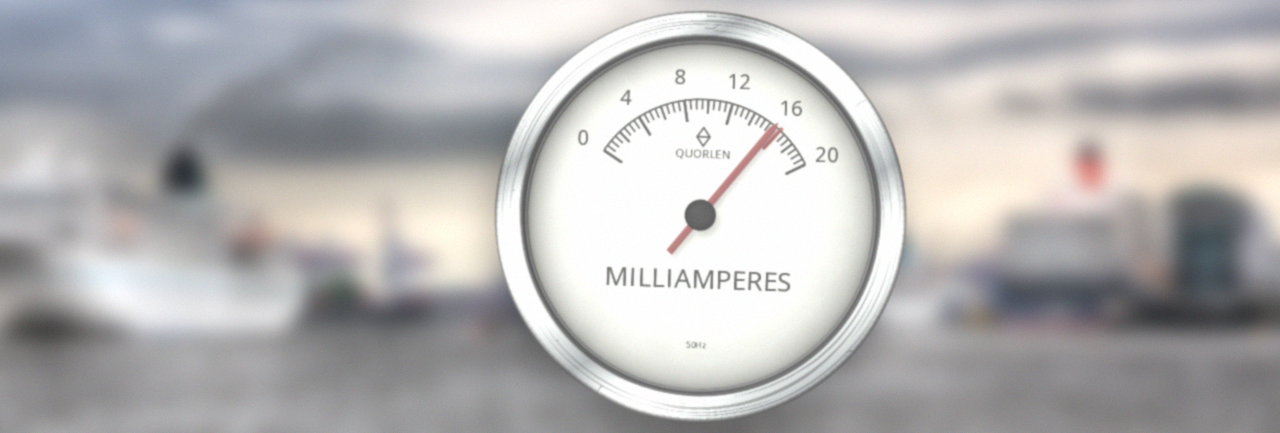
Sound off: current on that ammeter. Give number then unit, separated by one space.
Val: 16 mA
